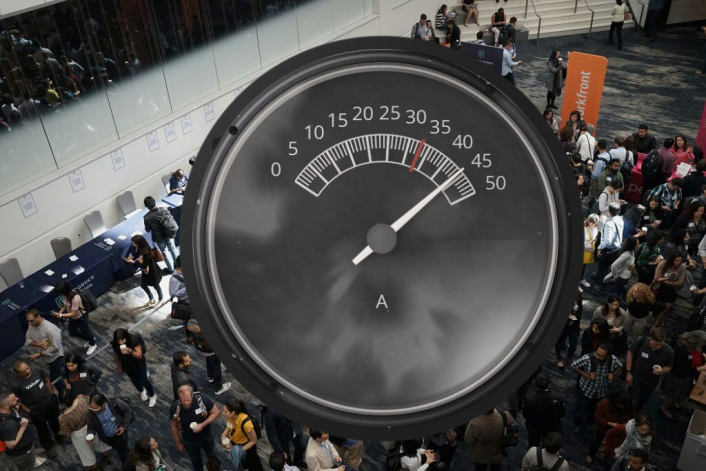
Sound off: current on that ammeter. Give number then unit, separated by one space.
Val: 44 A
